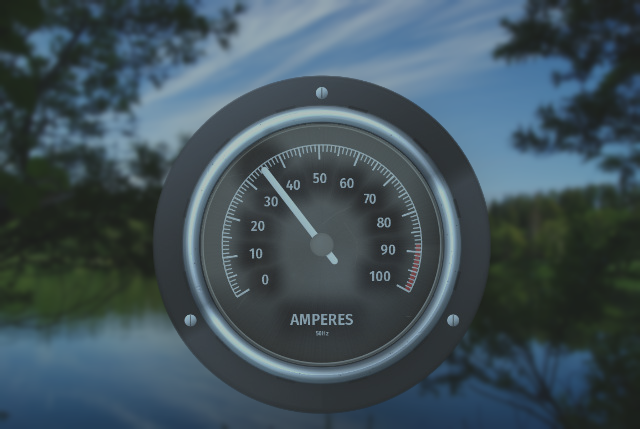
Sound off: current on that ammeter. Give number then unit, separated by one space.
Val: 35 A
